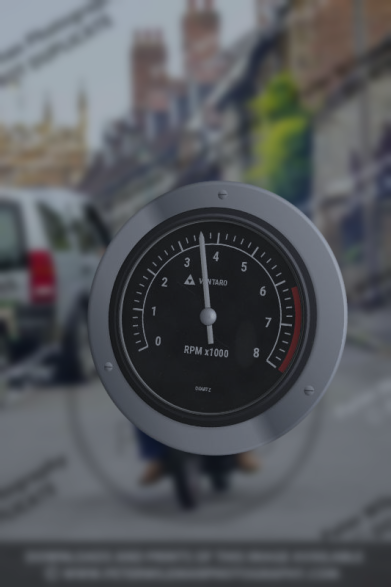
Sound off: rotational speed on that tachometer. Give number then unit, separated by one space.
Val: 3600 rpm
